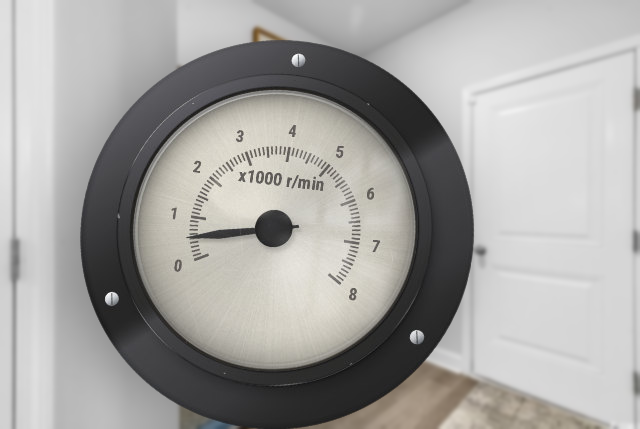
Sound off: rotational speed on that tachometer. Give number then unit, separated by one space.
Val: 500 rpm
